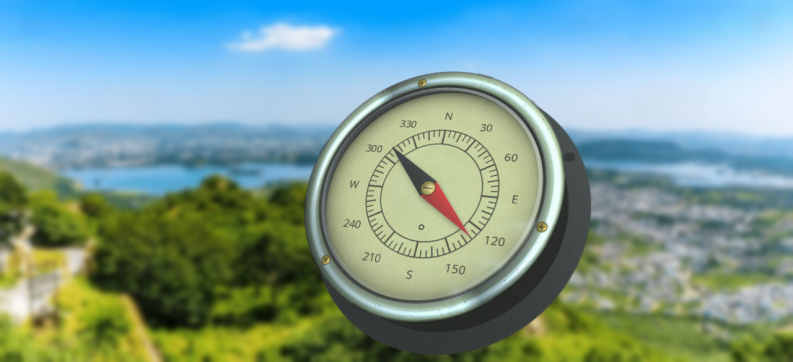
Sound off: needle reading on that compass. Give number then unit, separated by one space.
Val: 130 °
